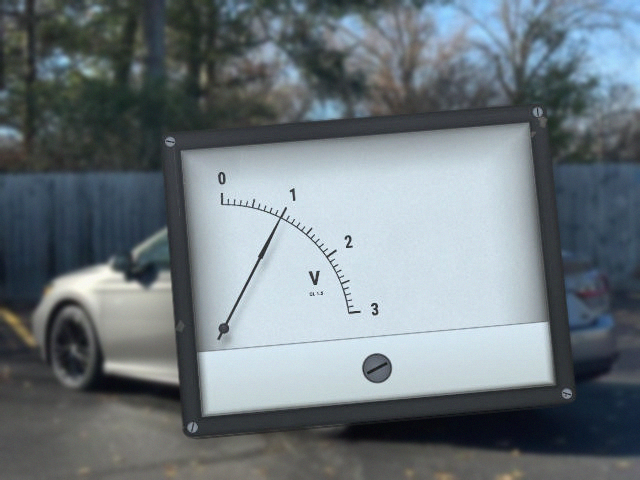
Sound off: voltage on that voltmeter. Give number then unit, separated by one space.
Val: 1 V
